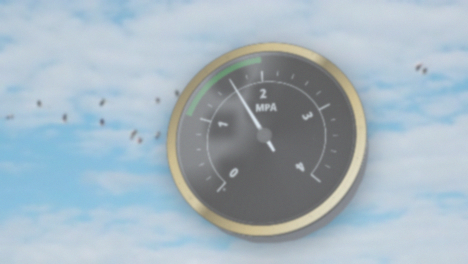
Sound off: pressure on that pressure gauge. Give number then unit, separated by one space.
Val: 1.6 MPa
